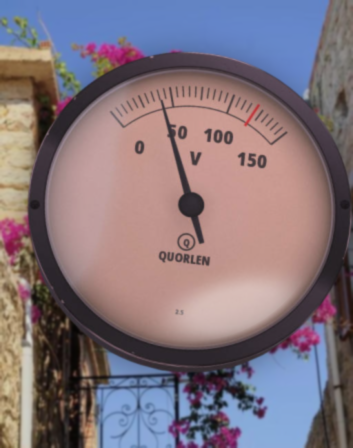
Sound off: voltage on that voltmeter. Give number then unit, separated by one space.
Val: 40 V
